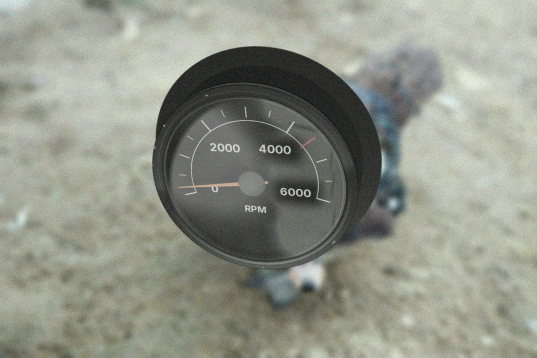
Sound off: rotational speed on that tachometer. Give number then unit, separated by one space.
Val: 250 rpm
